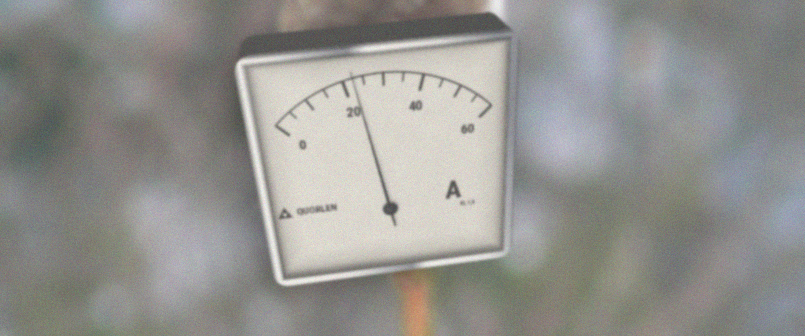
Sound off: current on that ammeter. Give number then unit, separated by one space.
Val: 22.5 A
